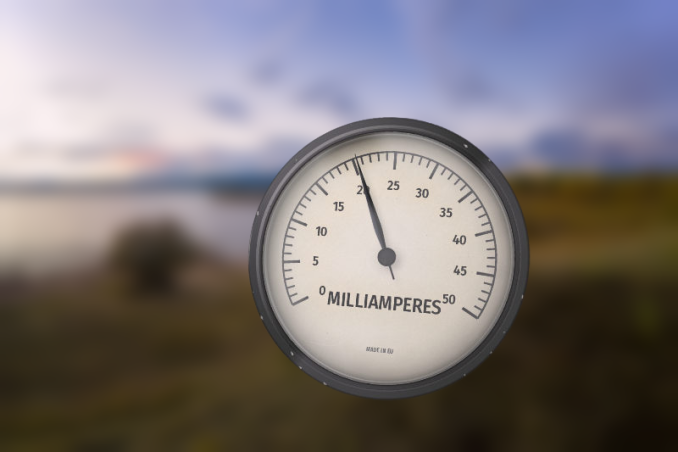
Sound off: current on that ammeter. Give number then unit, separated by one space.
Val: 20.5 mA
